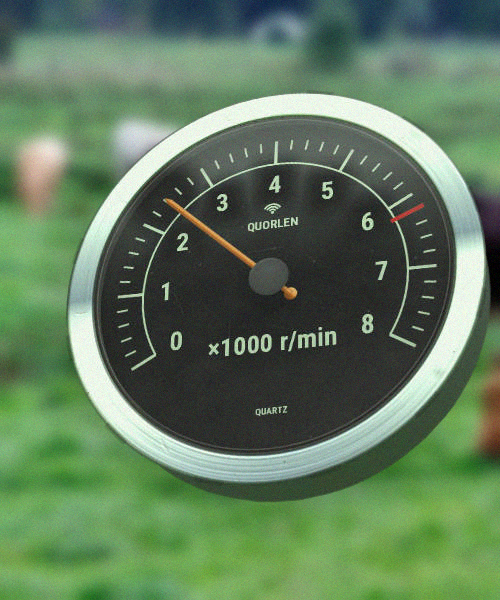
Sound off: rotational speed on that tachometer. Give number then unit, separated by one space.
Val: 2400 rpm
